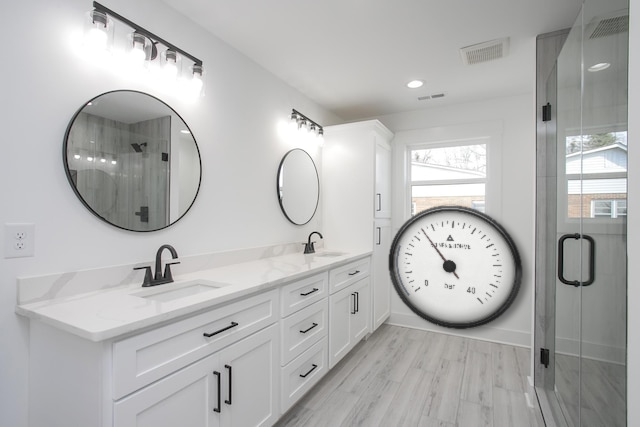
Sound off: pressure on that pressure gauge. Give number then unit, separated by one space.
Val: 14 bar
